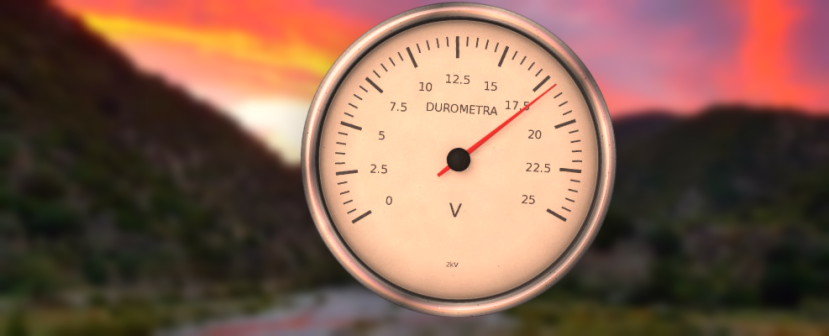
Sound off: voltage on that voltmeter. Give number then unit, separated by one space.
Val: 18 V
